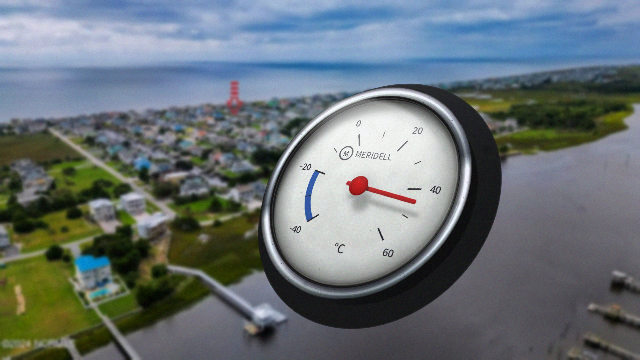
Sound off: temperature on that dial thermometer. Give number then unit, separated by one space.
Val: 45 °C
